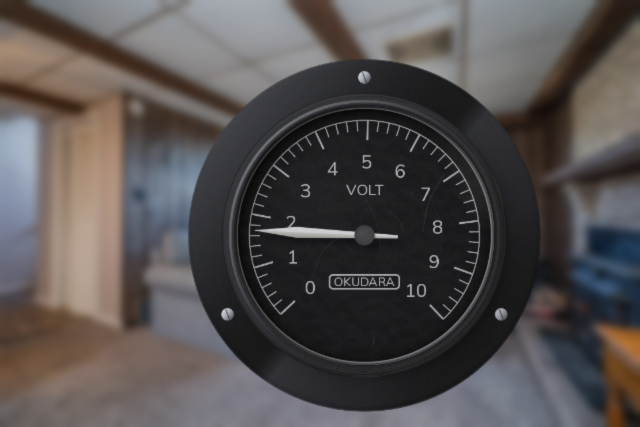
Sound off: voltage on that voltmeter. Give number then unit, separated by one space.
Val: 1.7 V
